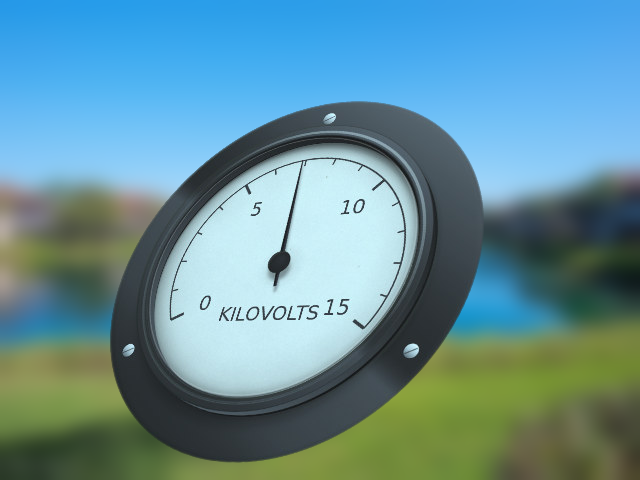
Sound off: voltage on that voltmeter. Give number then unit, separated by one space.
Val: 7 kV
